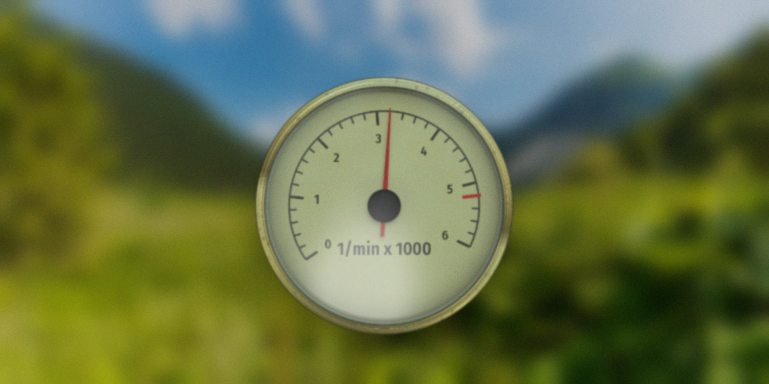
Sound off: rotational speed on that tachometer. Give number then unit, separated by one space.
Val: 3200 rpm
